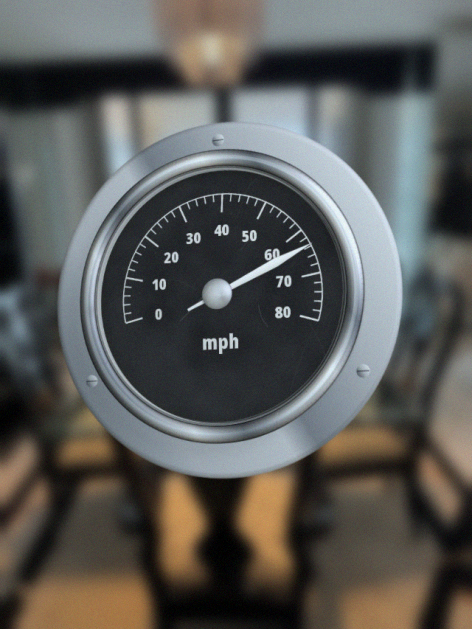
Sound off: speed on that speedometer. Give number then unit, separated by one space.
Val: 64 mph
